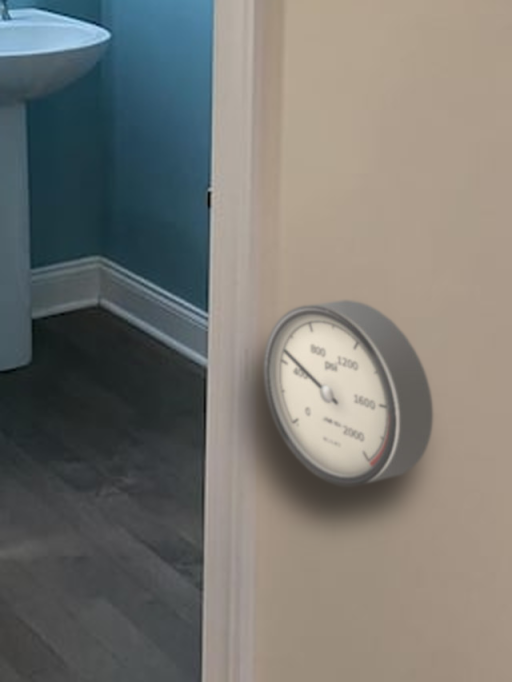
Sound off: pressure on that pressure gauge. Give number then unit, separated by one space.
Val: 500 psi
